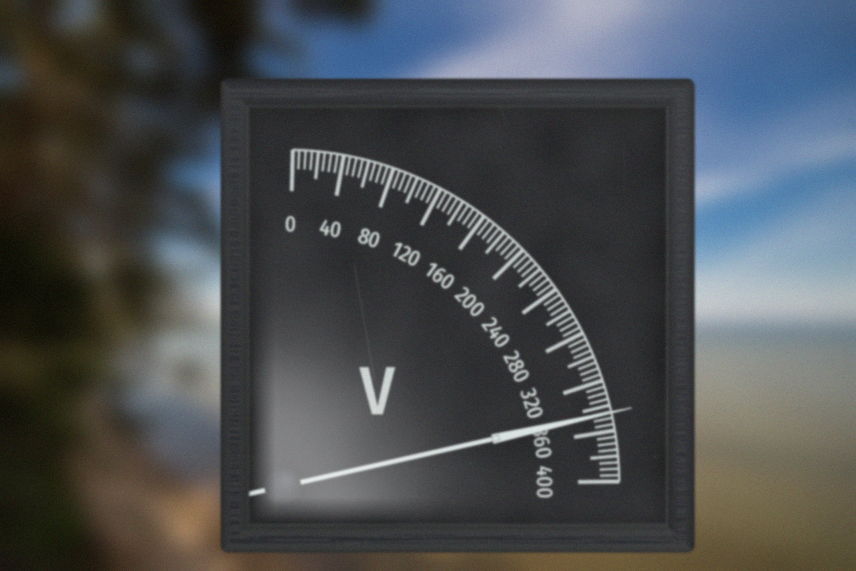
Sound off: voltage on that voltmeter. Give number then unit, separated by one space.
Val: 345 V
